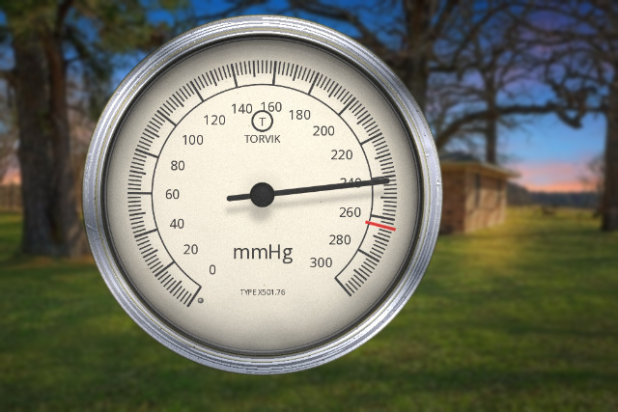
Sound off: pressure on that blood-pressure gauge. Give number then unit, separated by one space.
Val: 242 mmHg
